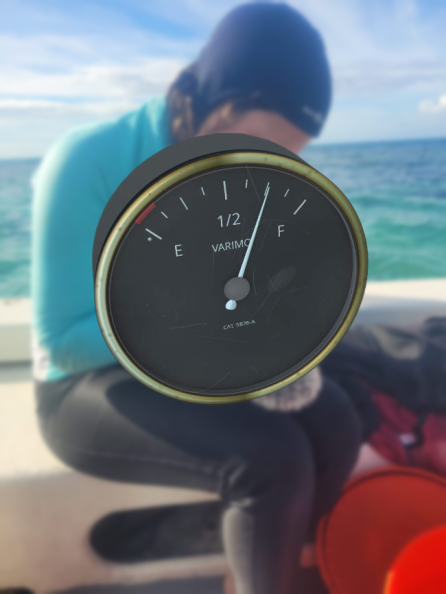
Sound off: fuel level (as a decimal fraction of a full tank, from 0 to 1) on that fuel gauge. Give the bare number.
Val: 0.75
